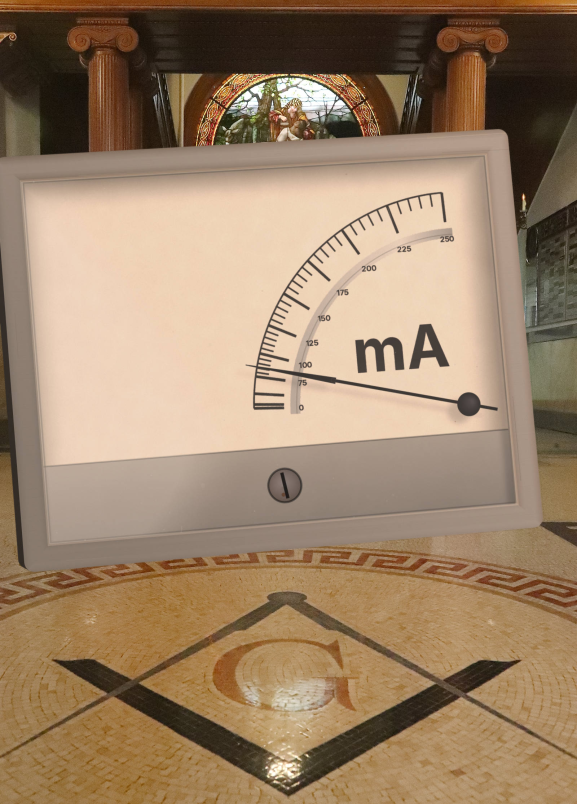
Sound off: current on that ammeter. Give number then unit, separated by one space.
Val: 85 mA
